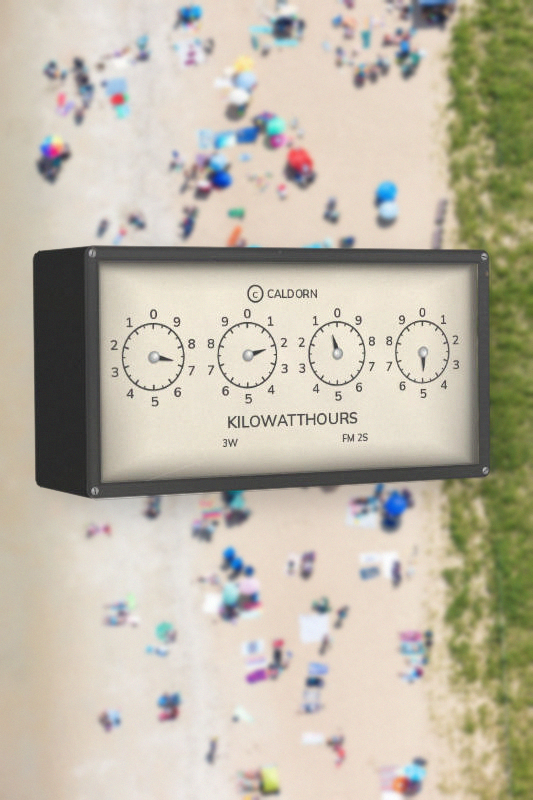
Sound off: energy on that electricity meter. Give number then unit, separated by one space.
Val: 7205 kWh
